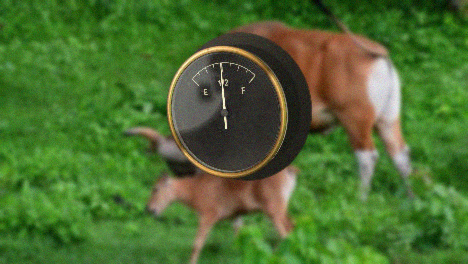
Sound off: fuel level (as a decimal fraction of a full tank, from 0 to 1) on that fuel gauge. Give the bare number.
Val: 0.5
